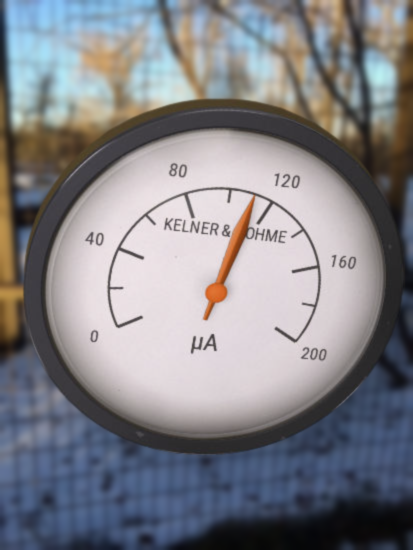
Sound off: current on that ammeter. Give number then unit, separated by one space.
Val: 110 µA
